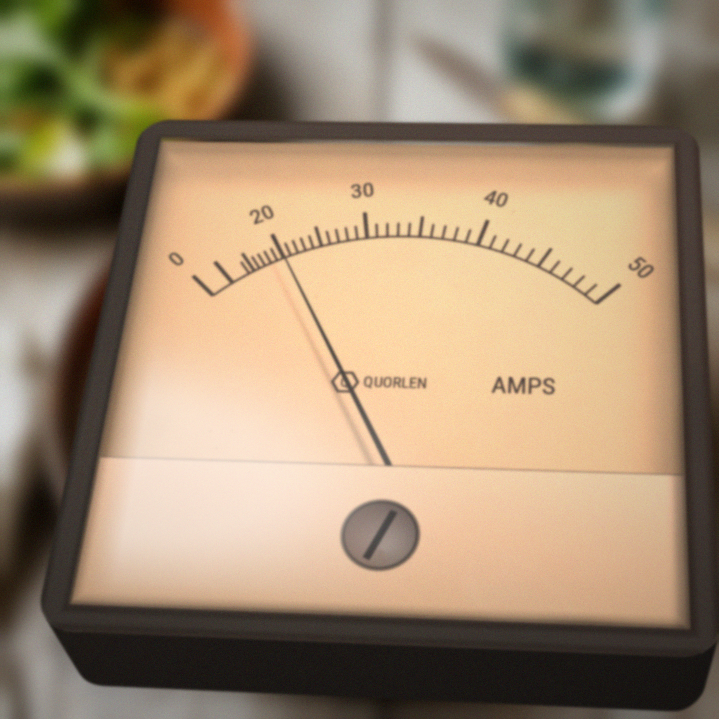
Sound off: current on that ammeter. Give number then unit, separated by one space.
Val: 20 A
